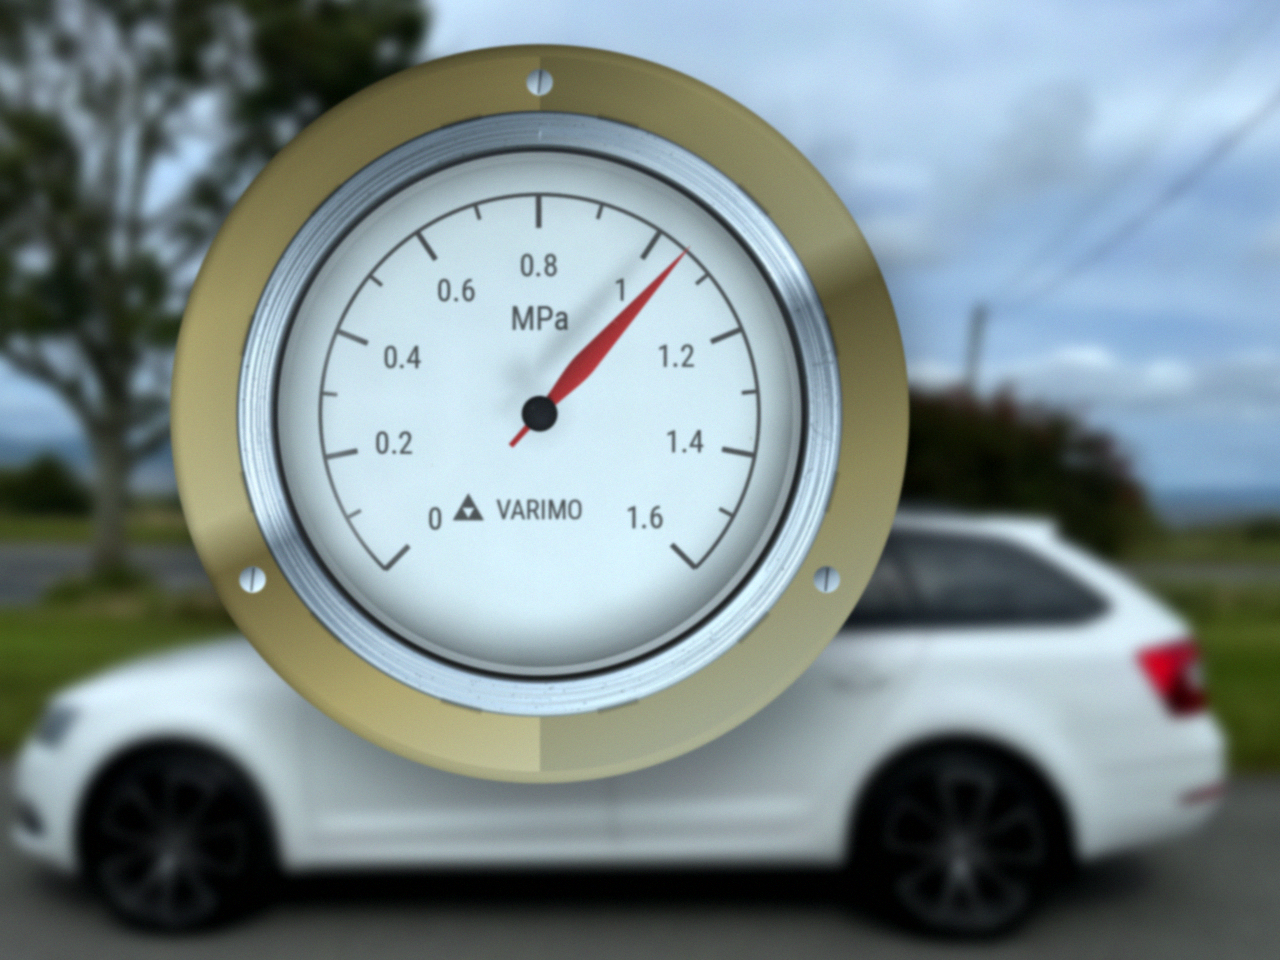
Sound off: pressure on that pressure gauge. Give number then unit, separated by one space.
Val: 1.05 MPa
